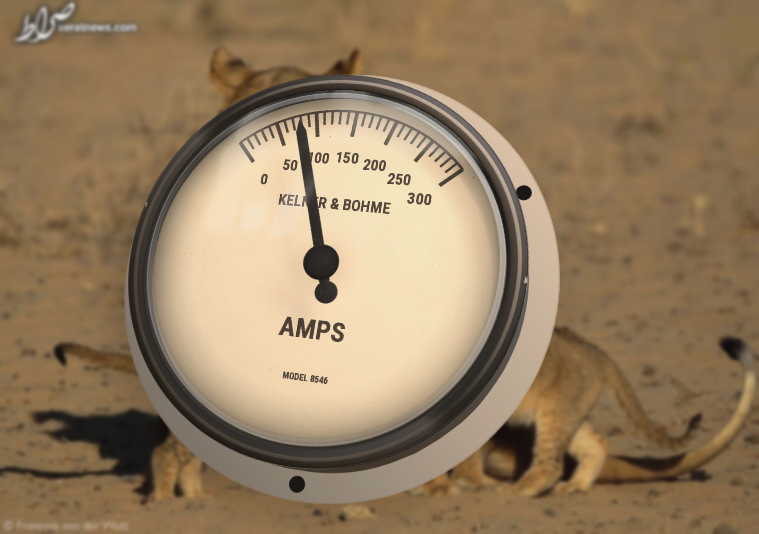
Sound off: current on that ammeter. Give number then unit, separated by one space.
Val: 80 A
